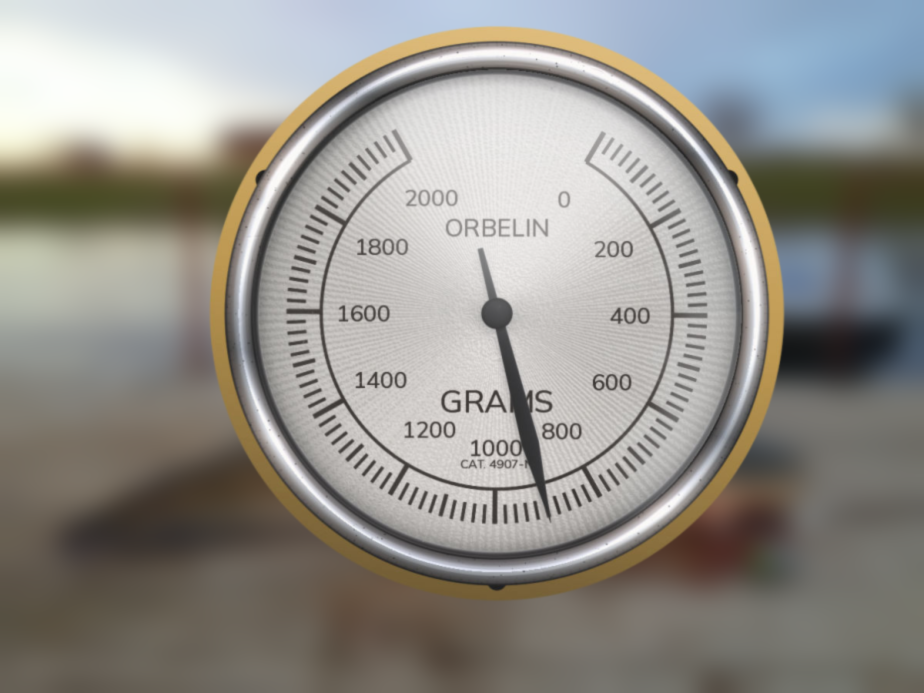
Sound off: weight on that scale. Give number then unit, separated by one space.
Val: 900 g
